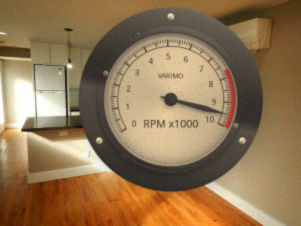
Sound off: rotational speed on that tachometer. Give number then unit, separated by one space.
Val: 9500 rpm
